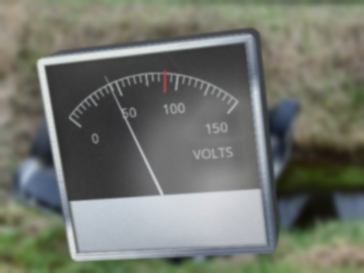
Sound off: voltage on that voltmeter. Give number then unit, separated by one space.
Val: 45 V
